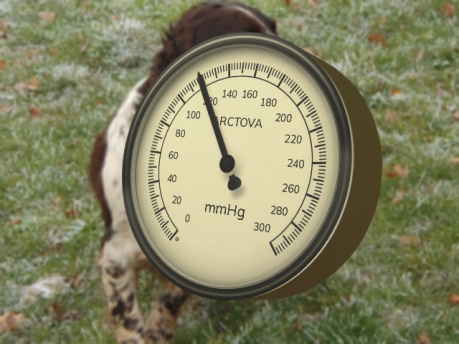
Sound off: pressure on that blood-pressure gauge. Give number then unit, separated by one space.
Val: 120 mmHg
